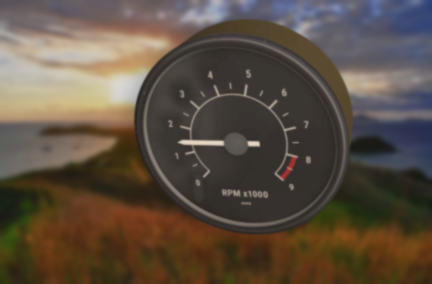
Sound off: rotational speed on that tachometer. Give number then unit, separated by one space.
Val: 1500 rpm
